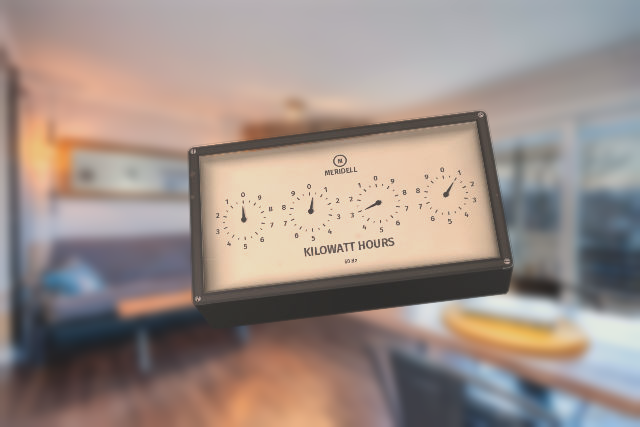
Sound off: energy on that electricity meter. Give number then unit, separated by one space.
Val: 31 kWh
